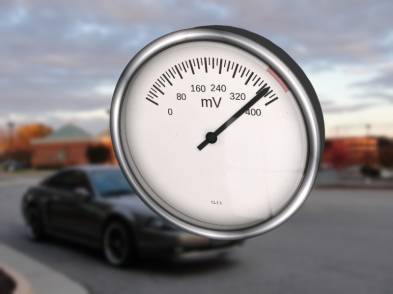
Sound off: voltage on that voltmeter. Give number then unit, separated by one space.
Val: 370 mV
